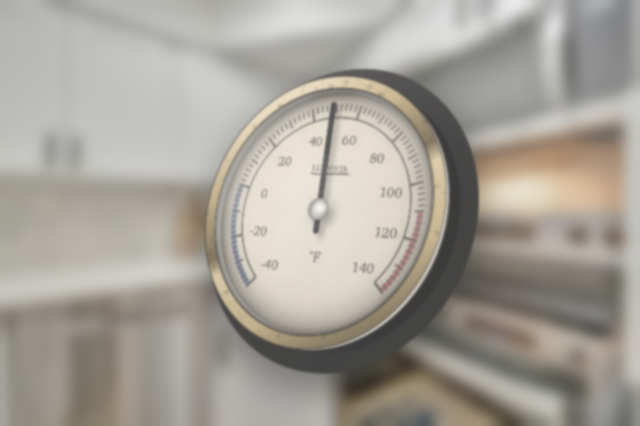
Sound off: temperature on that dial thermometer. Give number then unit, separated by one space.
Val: 50 °F
